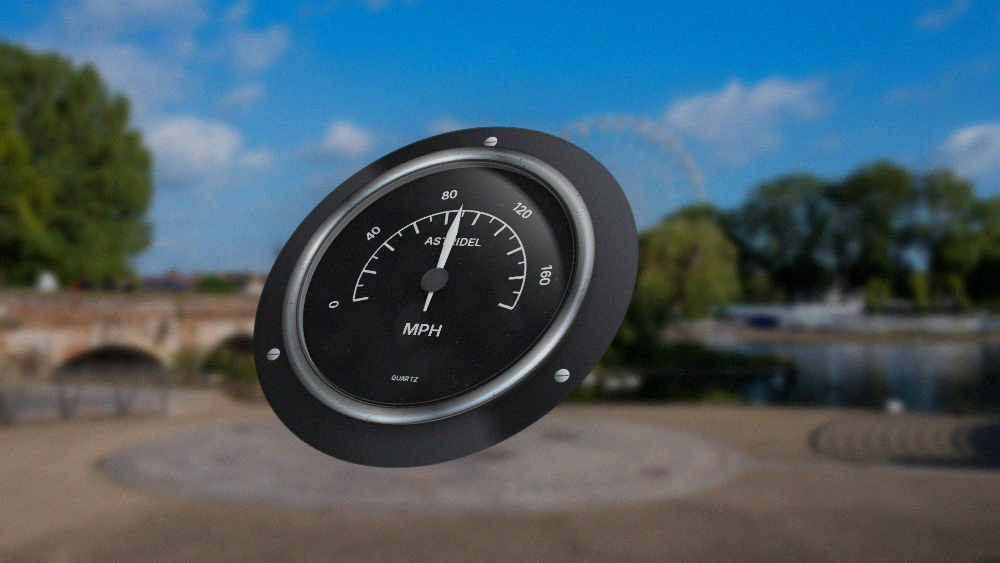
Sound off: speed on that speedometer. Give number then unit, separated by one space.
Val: 90 mph
